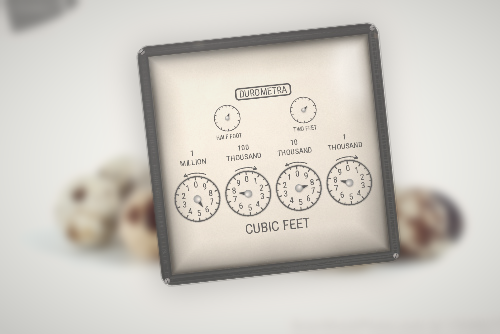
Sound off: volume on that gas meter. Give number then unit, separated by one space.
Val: 577800 ft³
